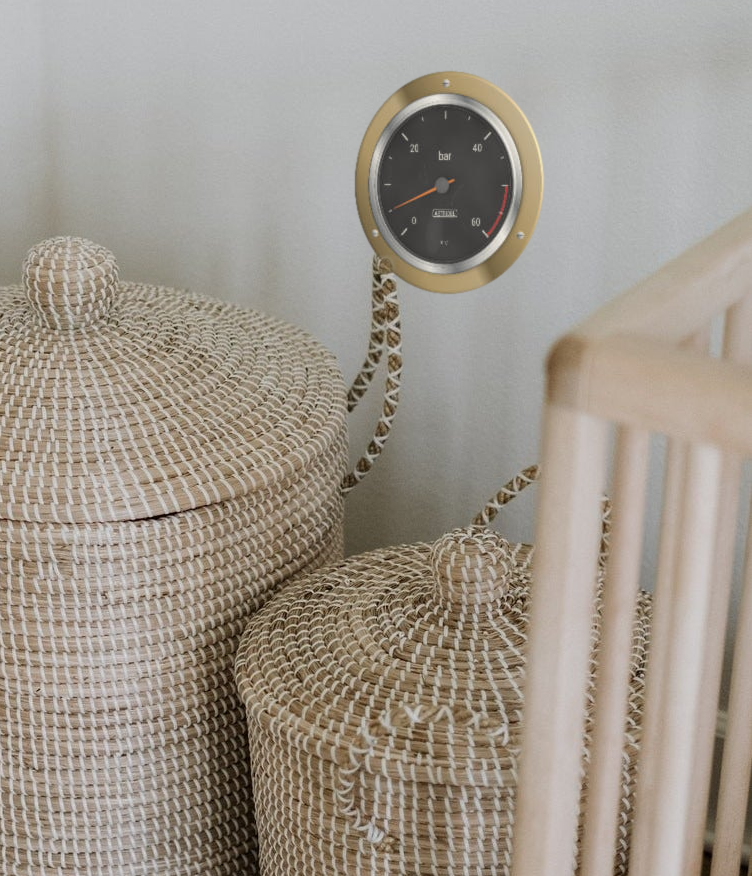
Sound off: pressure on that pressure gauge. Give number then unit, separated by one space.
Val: 5 bar
